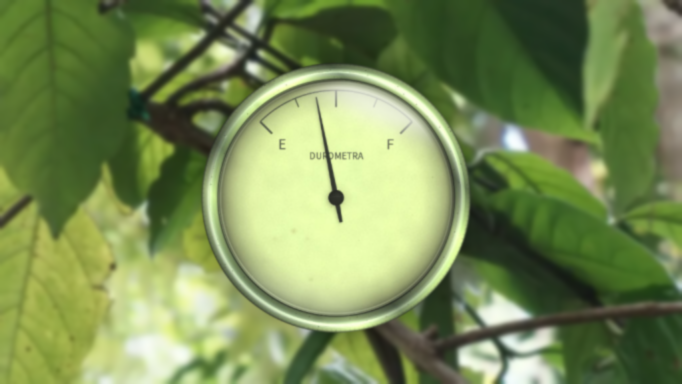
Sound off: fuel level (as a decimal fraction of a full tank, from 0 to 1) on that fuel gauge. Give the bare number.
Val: 0.375
